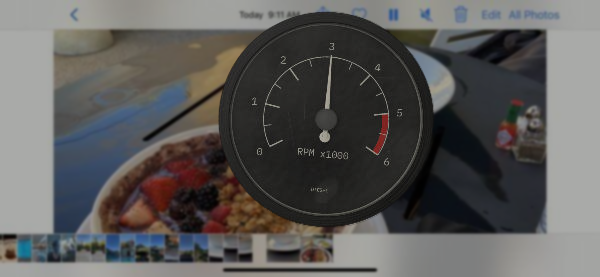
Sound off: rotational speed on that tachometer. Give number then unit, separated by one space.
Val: 3000 rpm
